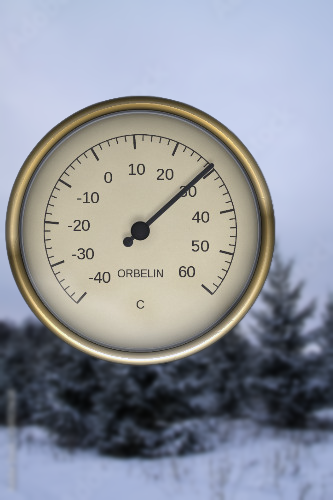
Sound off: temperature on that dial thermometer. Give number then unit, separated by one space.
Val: 29 °C
